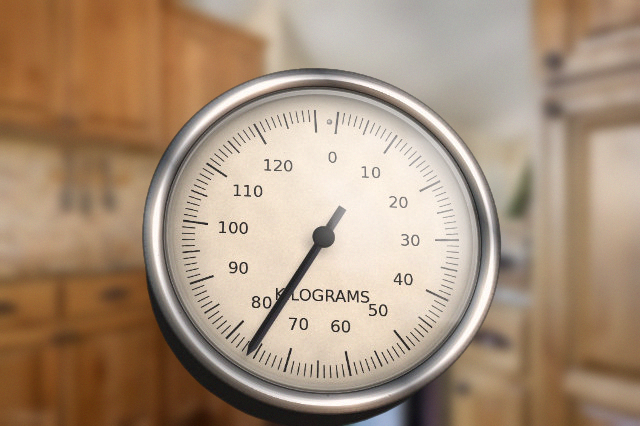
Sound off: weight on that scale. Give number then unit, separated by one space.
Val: 76 kg
